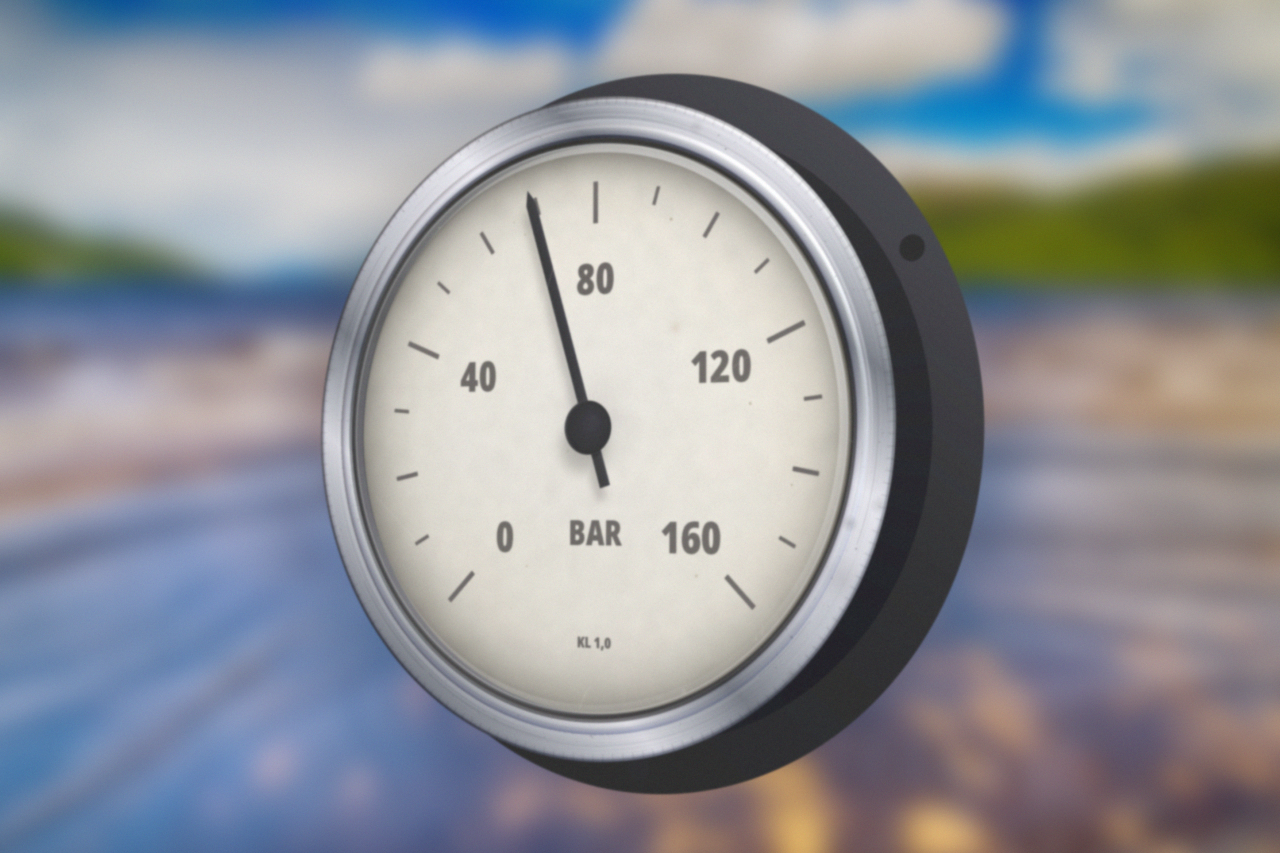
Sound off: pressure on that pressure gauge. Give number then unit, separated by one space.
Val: 70 bar
